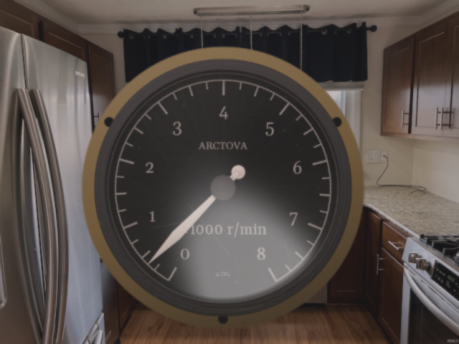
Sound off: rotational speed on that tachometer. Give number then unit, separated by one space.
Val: 375 rpm
